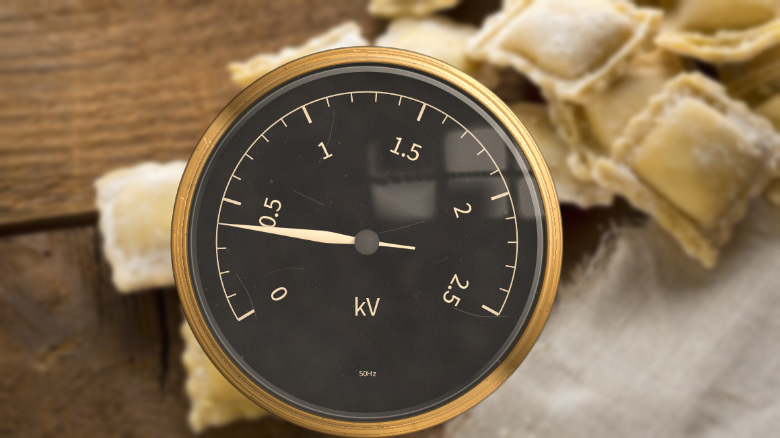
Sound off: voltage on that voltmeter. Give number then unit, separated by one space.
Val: 0.4 kV
